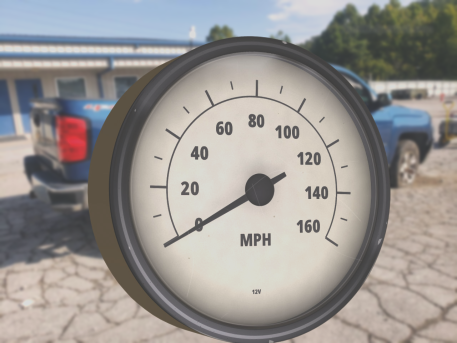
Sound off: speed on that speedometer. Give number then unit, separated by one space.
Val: 0 mph
